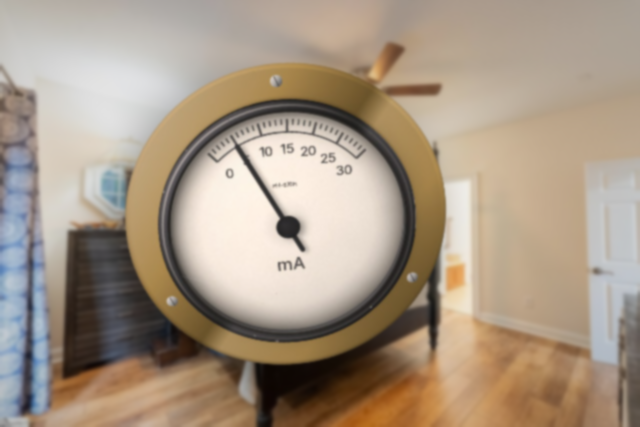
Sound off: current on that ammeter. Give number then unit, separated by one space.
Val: 5 mA
